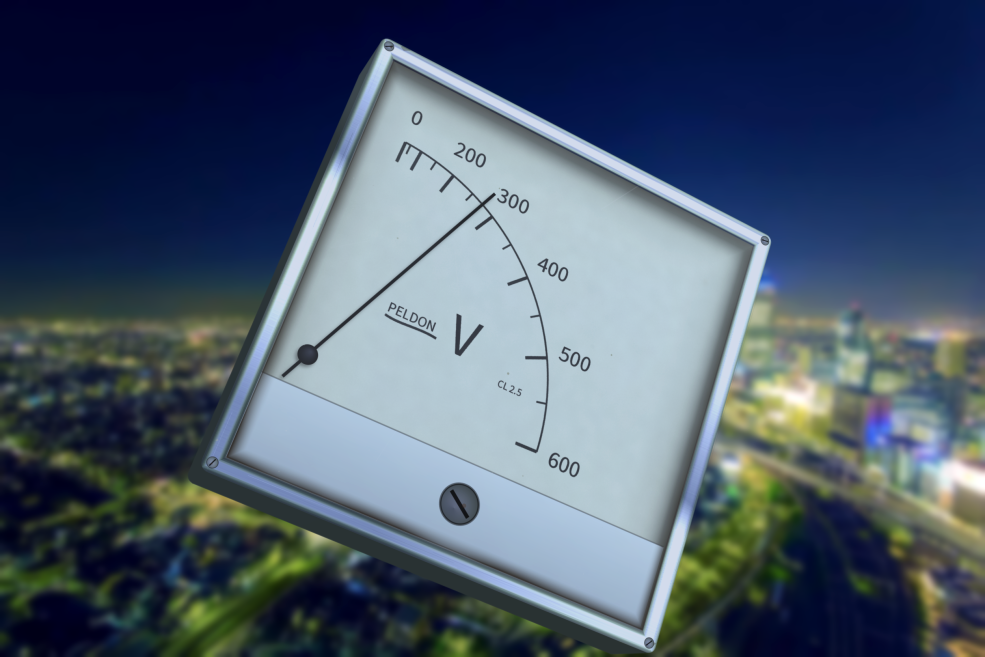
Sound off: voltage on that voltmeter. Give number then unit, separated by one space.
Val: 275 V
